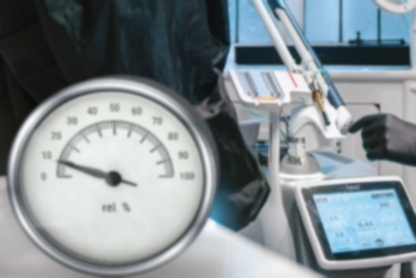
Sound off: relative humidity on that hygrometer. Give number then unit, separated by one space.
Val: 10 %
